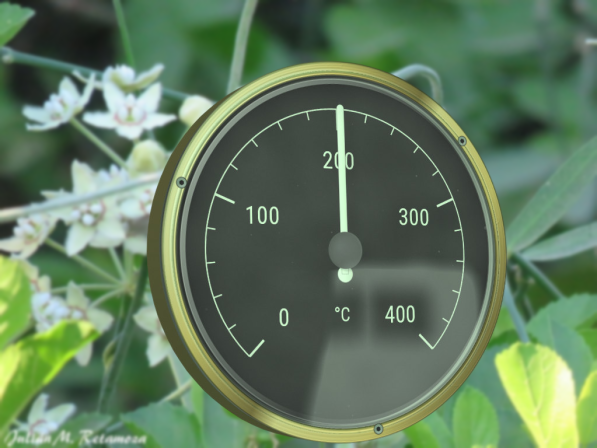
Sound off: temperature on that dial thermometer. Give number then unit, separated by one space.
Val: 200 °C
